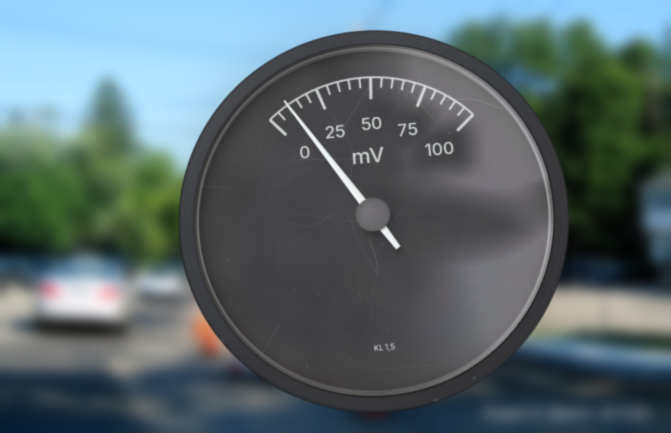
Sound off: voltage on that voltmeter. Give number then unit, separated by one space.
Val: 10 mV
